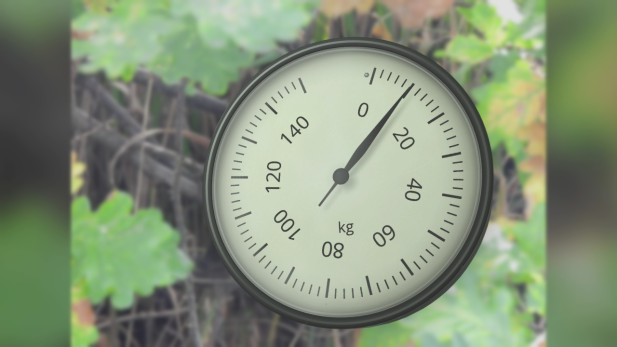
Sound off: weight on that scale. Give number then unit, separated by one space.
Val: 10 kg
